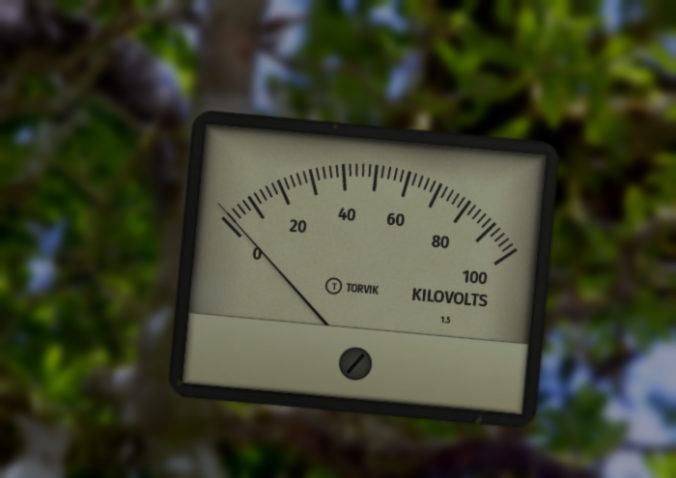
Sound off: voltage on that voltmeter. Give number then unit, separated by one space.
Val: 2 kV
